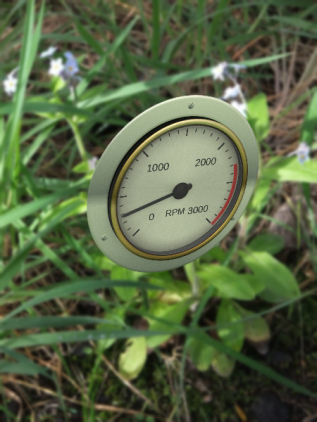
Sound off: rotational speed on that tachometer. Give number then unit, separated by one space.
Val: 300 rpm
